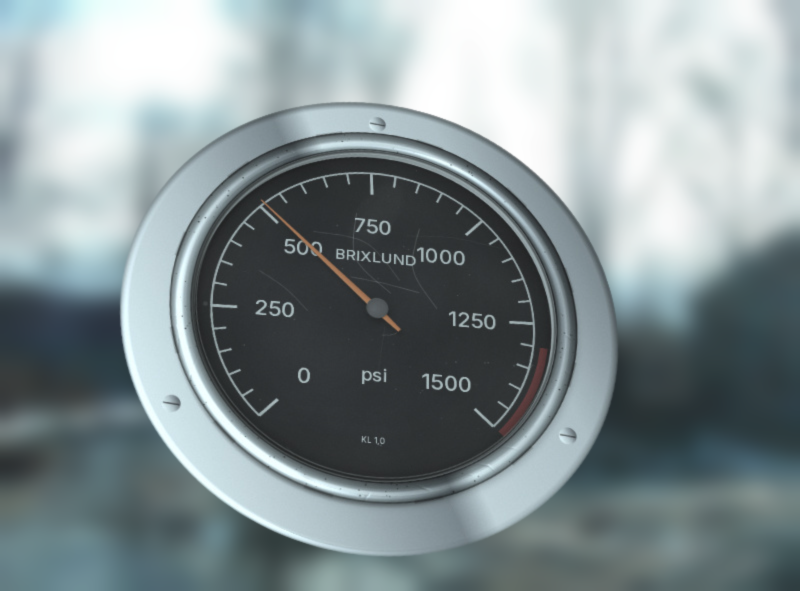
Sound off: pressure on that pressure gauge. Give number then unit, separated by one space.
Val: 500 psi
